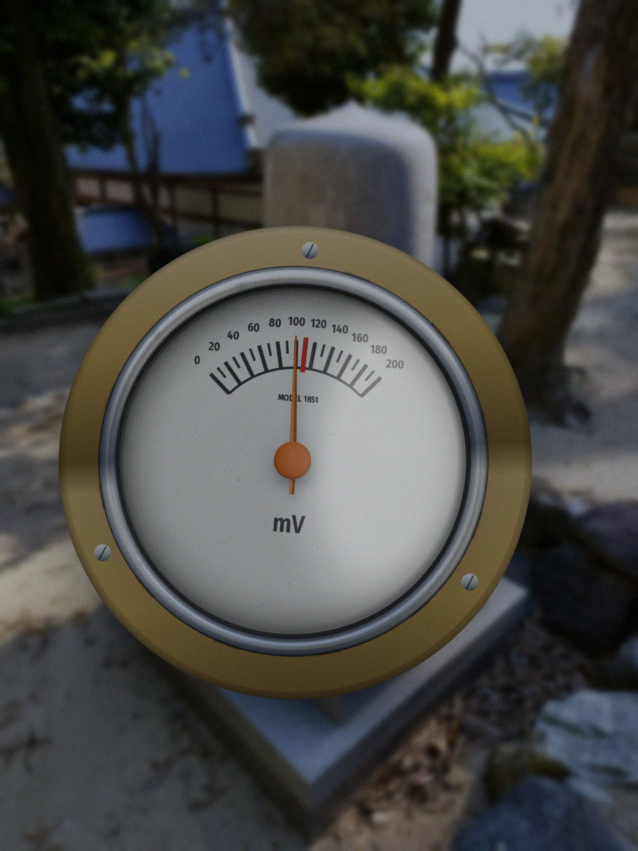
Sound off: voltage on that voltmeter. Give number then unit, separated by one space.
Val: 100 mV
